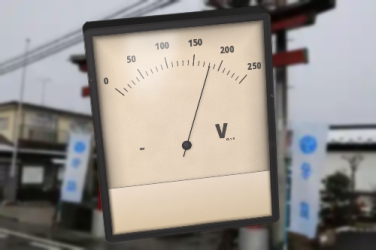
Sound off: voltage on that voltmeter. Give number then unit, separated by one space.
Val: 180 V
